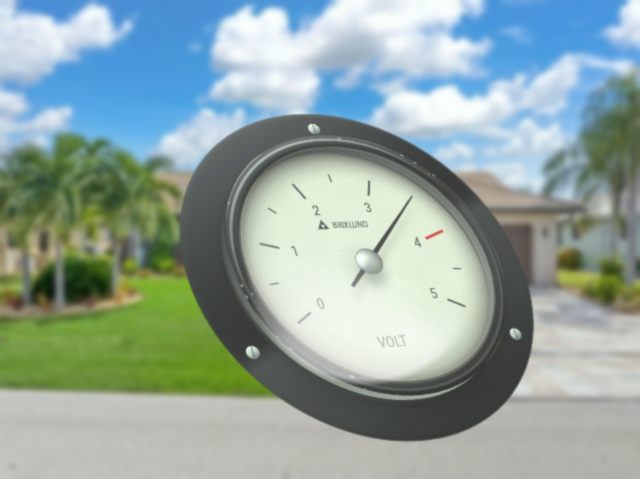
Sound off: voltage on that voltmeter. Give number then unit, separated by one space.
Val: 3.5 V
